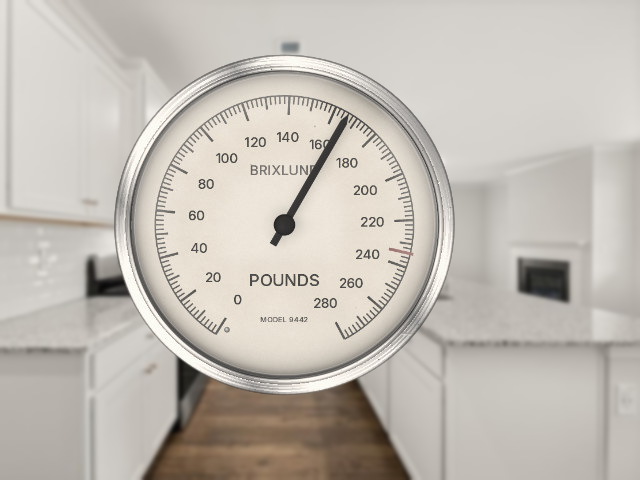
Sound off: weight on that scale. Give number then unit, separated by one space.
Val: 166 lb
